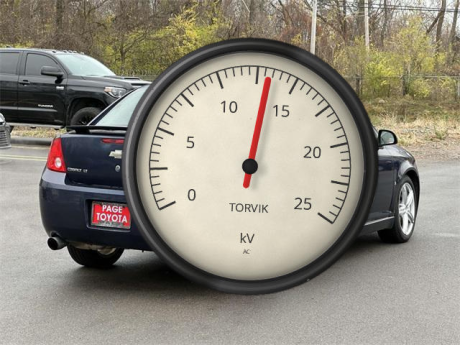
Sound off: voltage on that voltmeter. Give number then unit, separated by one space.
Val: 13.25 kV
